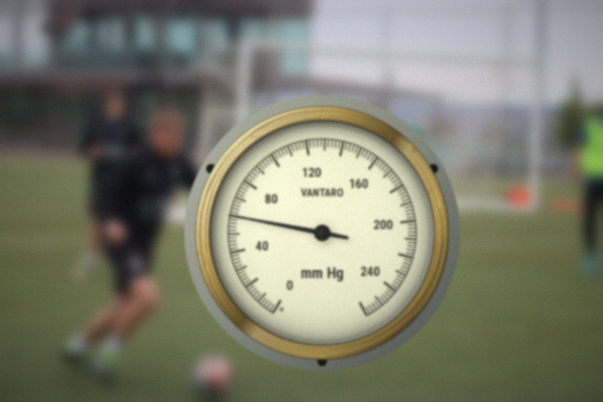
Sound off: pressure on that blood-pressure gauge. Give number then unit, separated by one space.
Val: 60 mmHg
